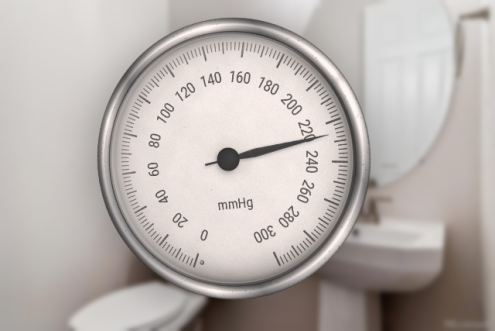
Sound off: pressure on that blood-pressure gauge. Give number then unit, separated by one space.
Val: 226 mmHg
